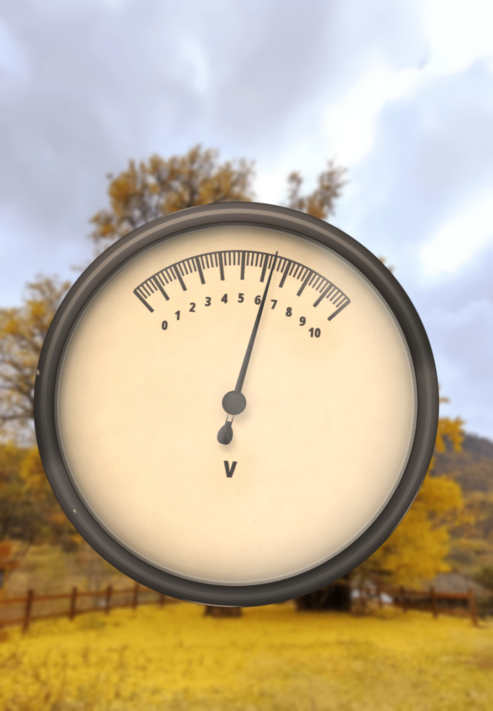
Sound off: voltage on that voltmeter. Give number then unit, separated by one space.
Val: 6.4 V
